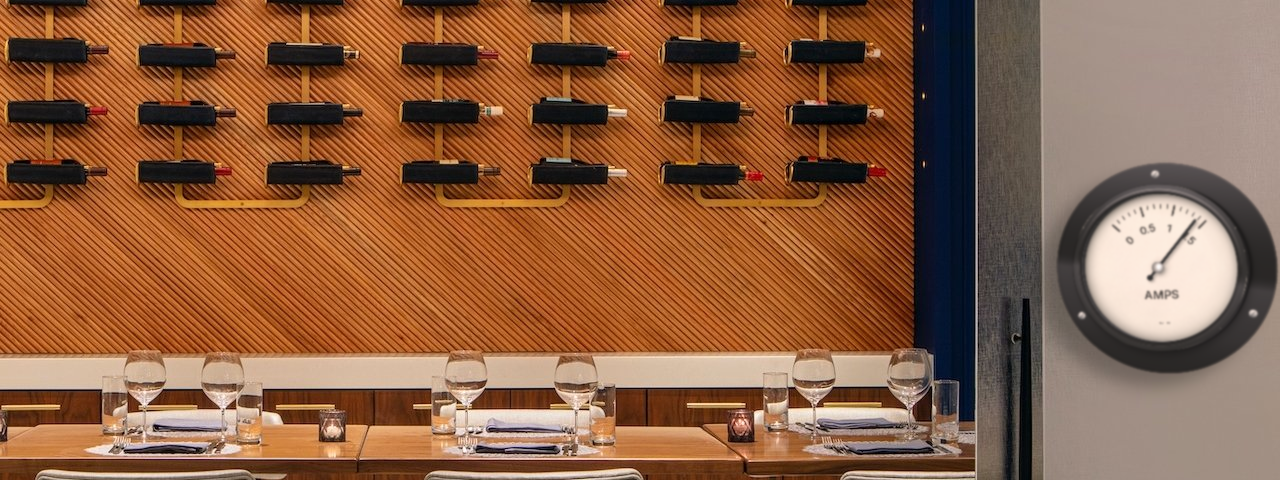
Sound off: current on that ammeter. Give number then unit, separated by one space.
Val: 1.4 A
